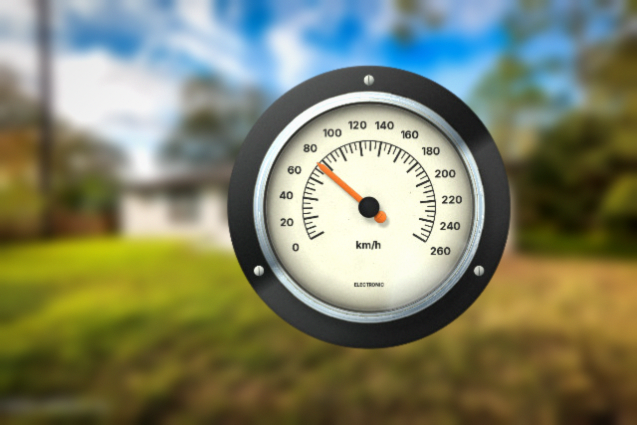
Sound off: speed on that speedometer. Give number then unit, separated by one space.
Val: 75 km/h
